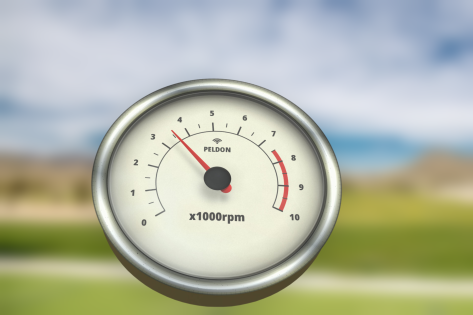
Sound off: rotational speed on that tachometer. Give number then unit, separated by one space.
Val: 3500 rpm
